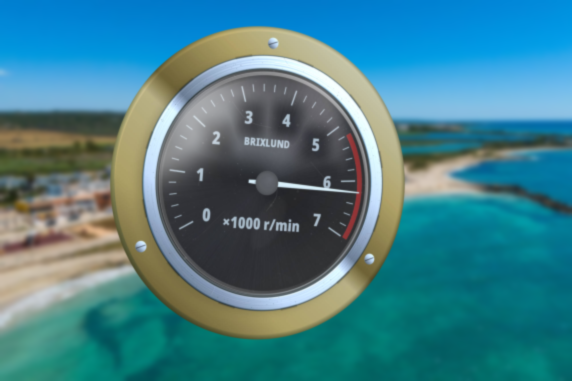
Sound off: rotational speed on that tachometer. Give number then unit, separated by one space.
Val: 6200 rpm
